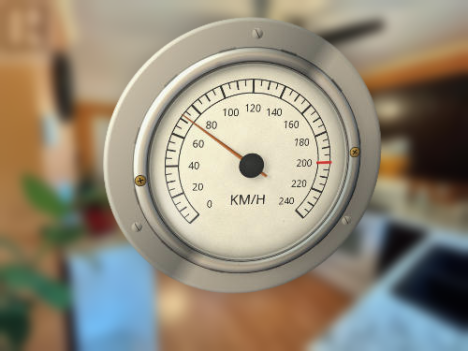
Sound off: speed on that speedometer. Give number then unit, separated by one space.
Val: 72.5 km/h
